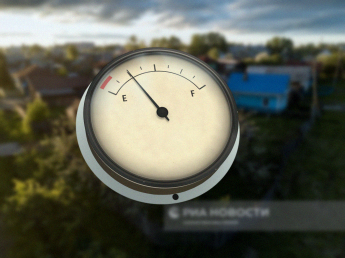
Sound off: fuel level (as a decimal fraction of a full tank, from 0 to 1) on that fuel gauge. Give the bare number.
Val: 0.25
